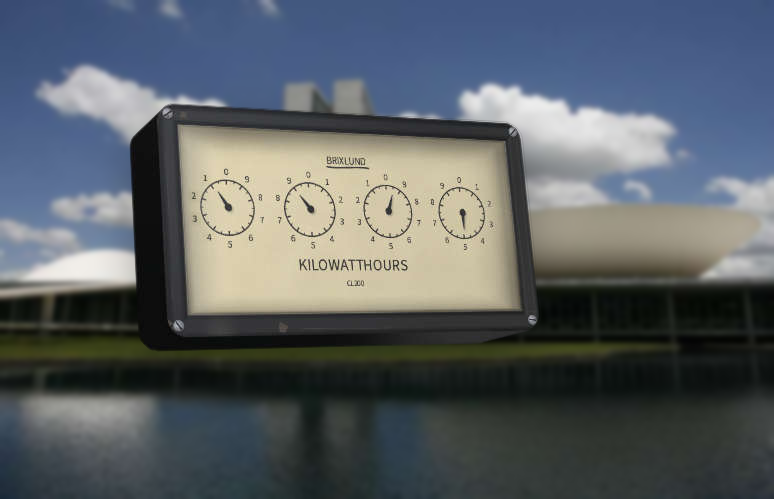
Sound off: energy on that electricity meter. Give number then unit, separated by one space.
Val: 895 kWh
